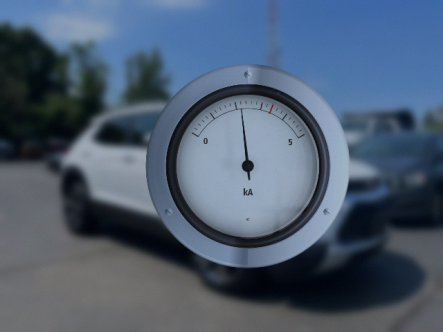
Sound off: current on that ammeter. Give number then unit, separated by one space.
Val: 2.2 kA
